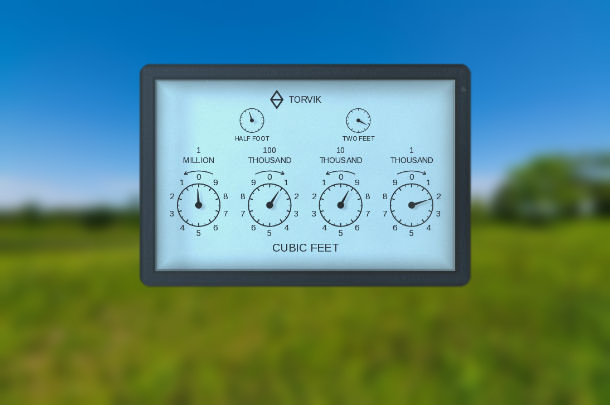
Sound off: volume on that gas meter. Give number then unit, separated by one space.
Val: 9200 ft³
